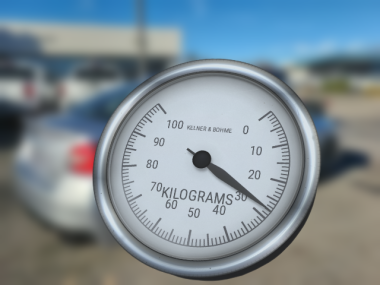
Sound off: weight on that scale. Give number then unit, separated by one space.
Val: 28 kg
